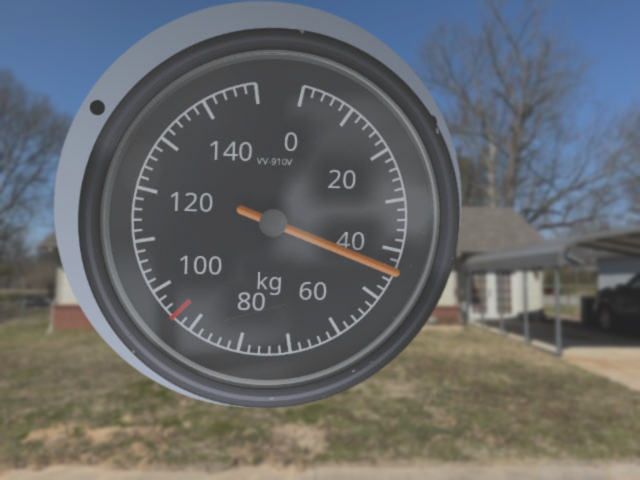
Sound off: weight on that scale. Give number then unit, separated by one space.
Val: 44 kg
